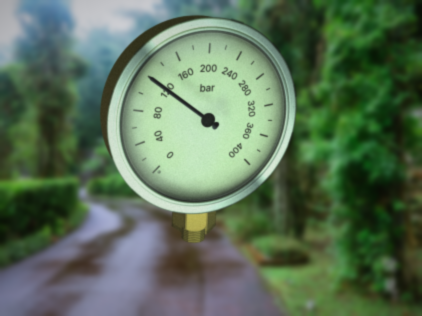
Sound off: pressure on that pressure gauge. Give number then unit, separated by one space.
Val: 120 bar
